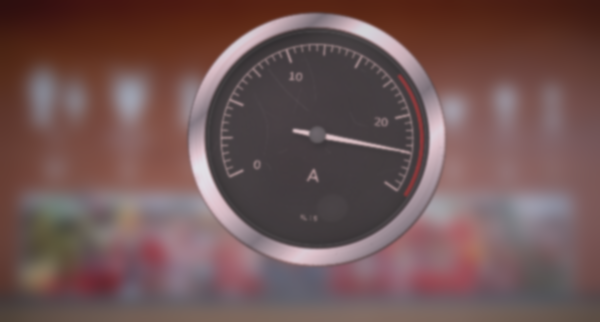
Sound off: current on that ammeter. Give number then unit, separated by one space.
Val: 22.5 A
